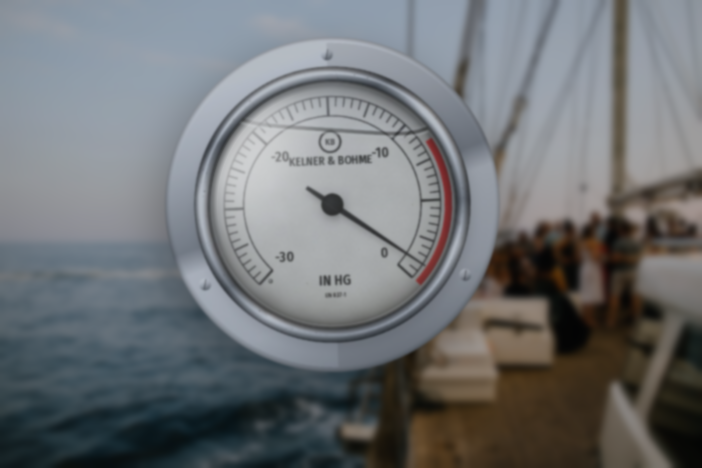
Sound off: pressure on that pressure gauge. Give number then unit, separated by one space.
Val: -1 inHg
